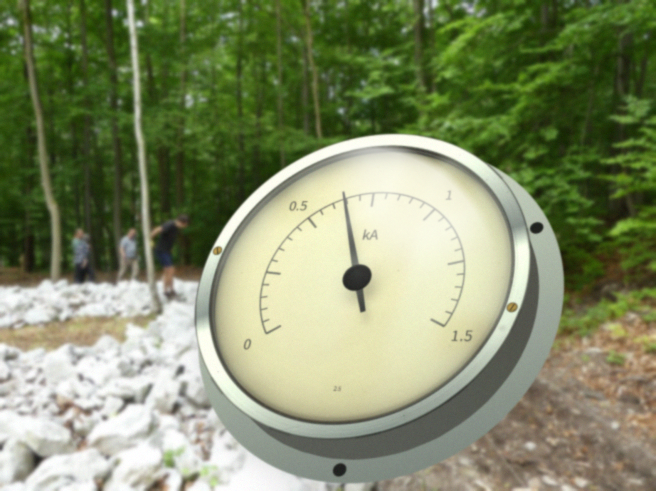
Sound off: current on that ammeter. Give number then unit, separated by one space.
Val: 0.65 kA
